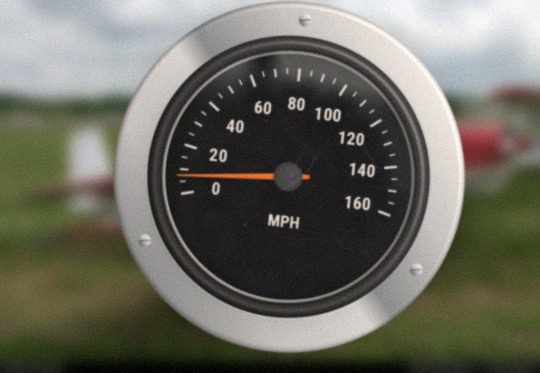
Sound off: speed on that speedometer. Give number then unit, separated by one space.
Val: 7.5 mph
